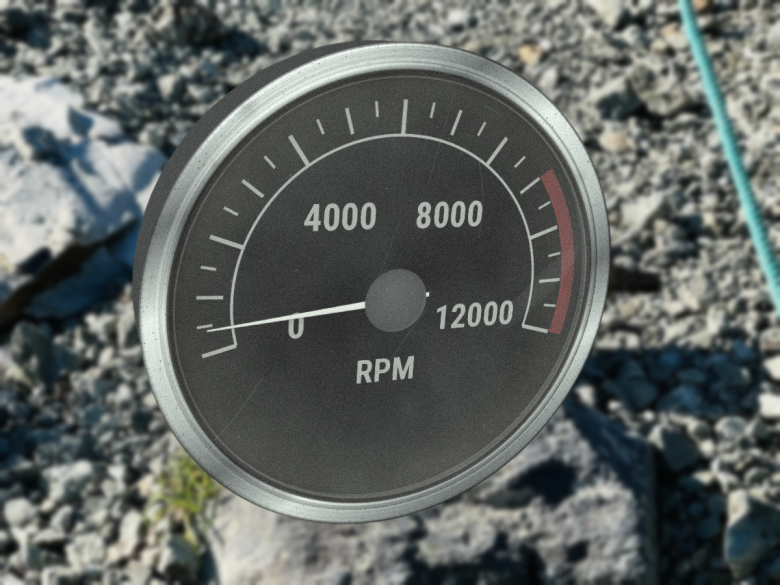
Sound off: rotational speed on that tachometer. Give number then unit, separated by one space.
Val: 500 rpm
